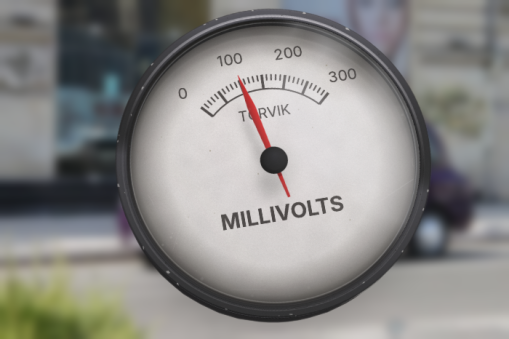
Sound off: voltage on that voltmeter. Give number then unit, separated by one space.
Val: 100 mV
